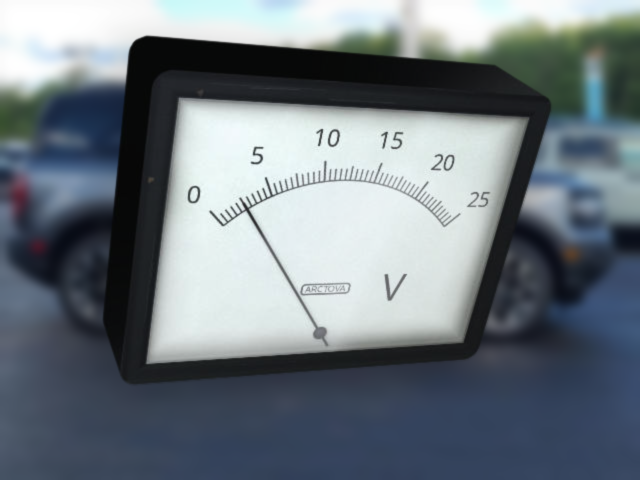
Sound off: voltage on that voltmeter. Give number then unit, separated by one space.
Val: 2.5 V
